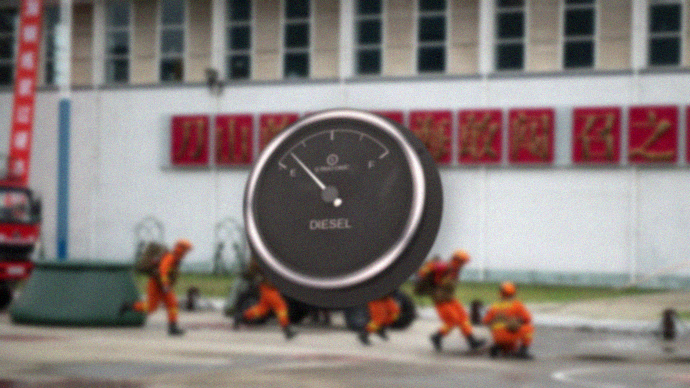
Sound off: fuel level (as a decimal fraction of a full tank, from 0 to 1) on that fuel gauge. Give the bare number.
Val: 0.125
